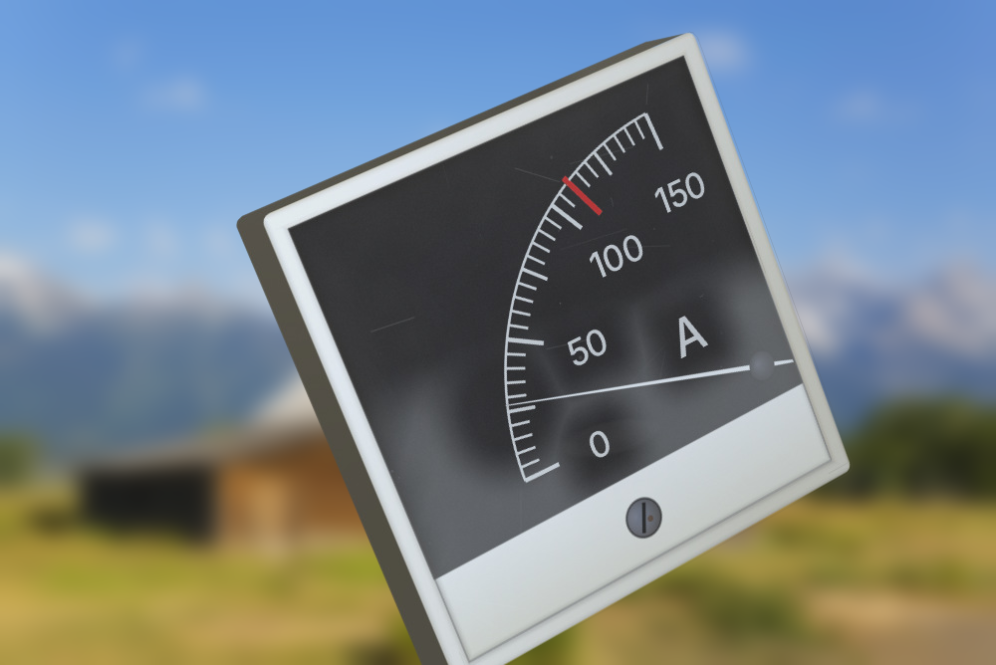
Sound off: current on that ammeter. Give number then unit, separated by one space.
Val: 27.5 A
